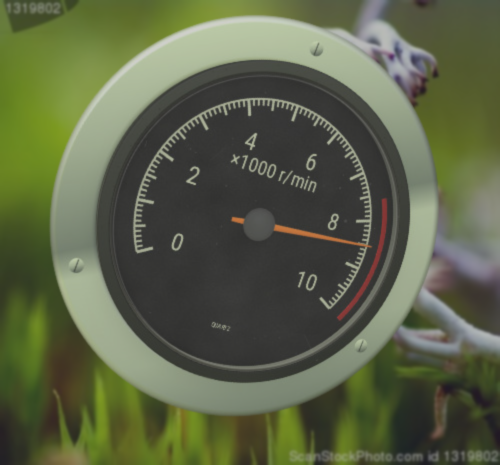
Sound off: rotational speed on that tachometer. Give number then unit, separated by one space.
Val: 8500 rpm
